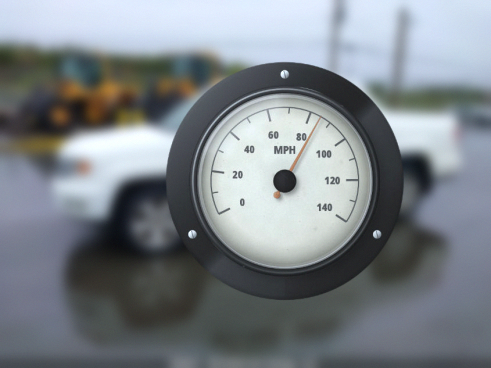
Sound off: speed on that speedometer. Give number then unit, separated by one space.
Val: 85 mph
